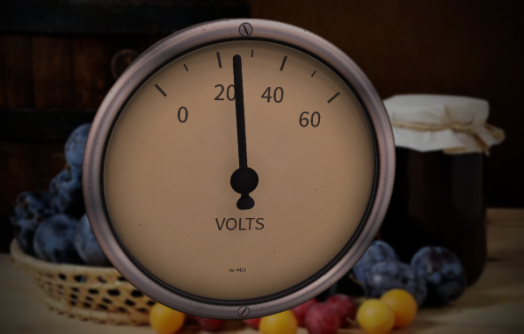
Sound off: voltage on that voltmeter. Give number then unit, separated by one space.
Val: 25 V
